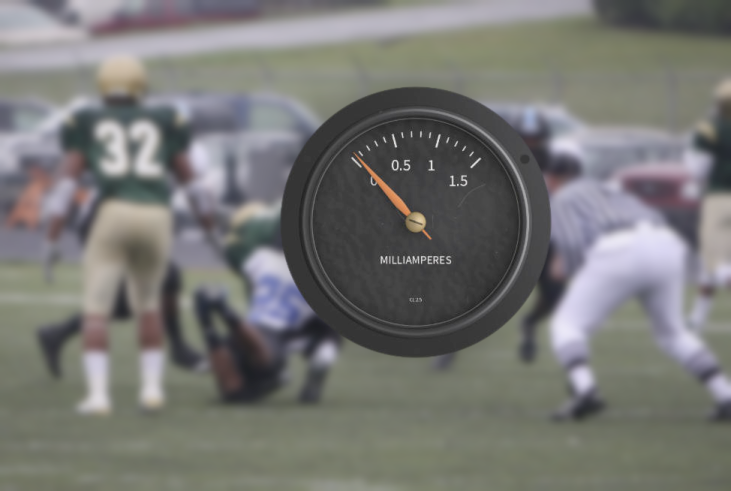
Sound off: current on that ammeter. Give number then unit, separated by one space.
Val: 0.05 mA
